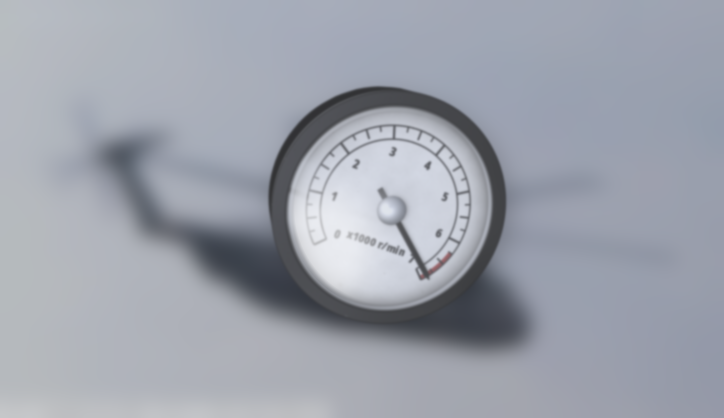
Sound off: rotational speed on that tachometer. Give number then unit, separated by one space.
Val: 6875 rpm
